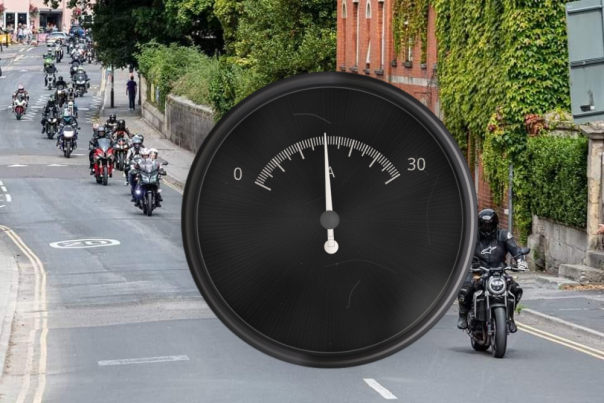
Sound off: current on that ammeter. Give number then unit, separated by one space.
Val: 15 A
